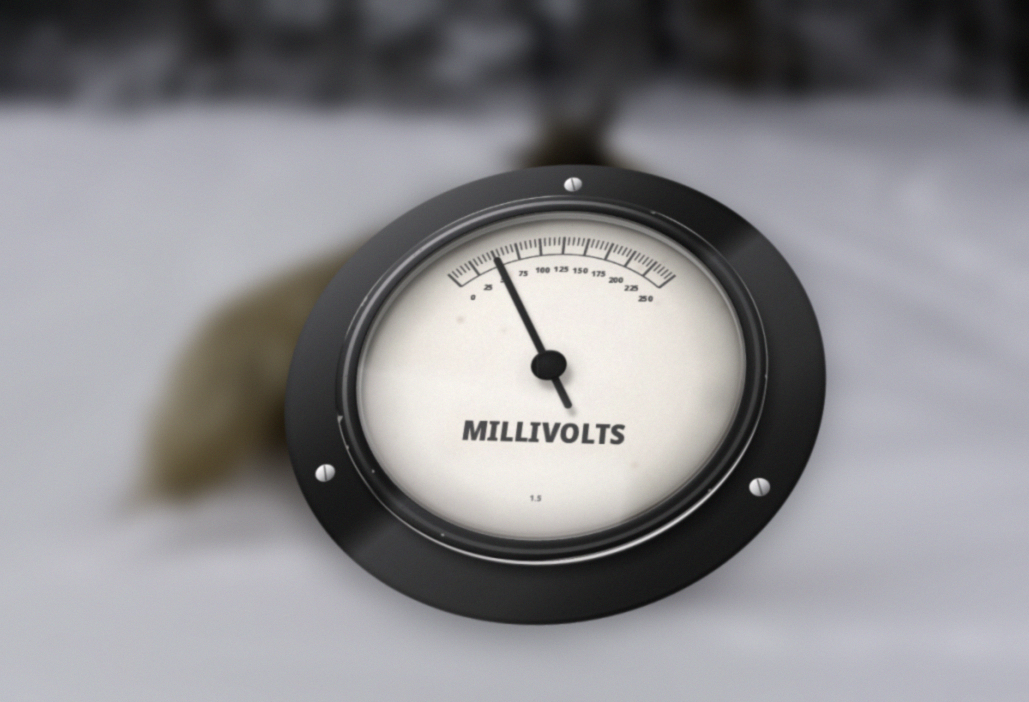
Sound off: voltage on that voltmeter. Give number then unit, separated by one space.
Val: 50 mV
